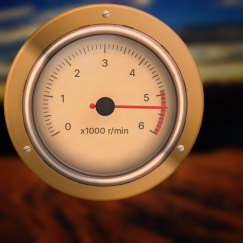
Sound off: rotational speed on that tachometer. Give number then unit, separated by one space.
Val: 5300 rpm
